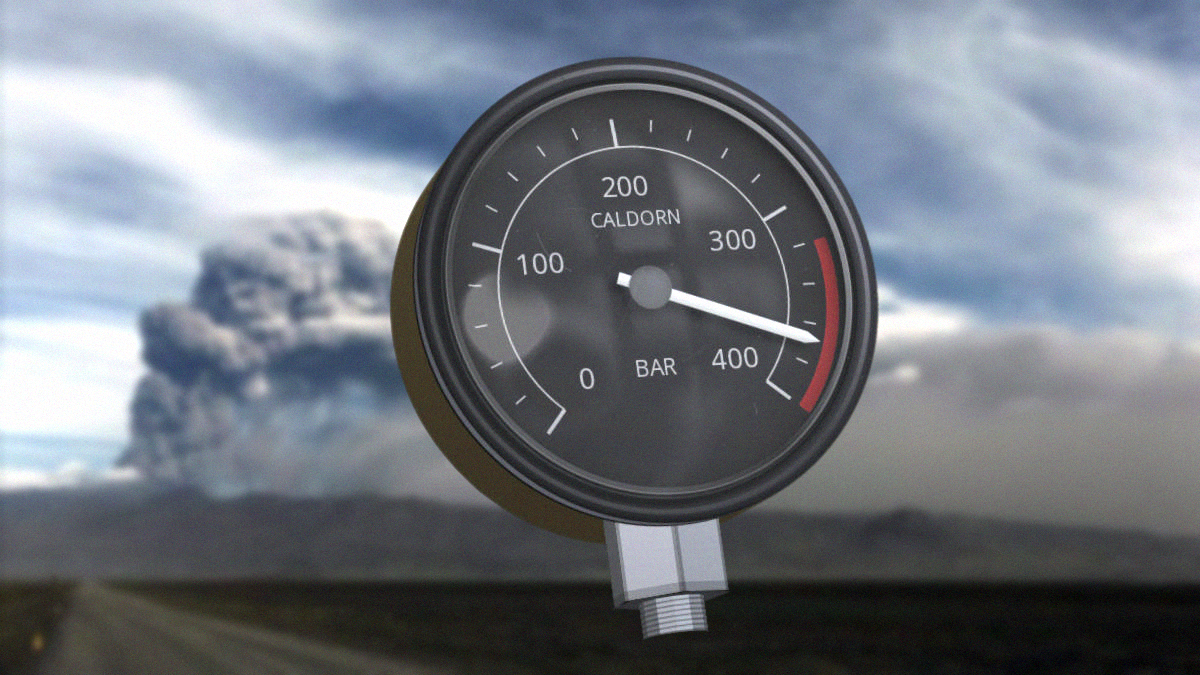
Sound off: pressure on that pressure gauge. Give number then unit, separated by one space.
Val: 370 bar
